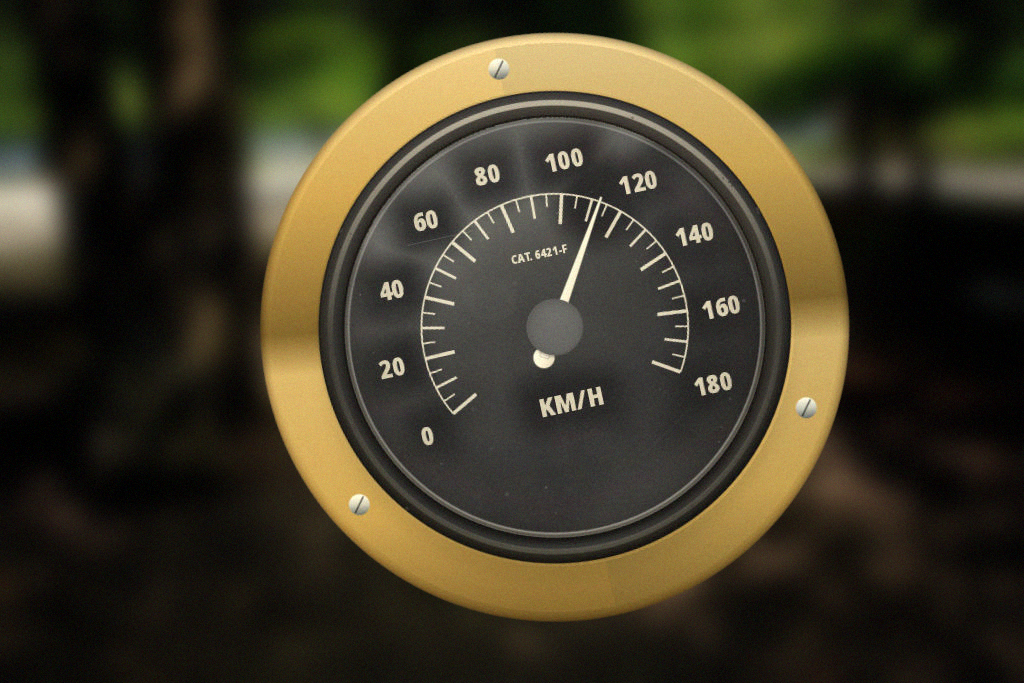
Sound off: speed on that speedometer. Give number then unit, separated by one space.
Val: 112.5 km/h
